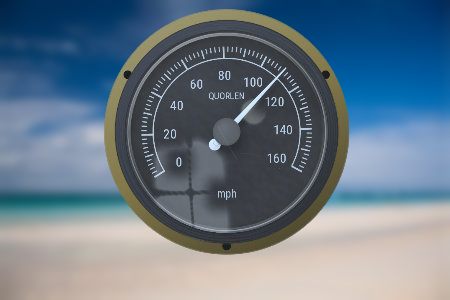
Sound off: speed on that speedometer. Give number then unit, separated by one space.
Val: 110 mph
